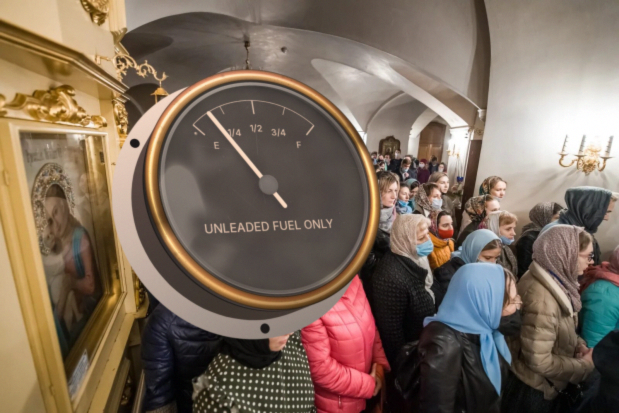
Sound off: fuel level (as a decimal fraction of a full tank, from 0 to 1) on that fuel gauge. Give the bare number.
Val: 0.125
